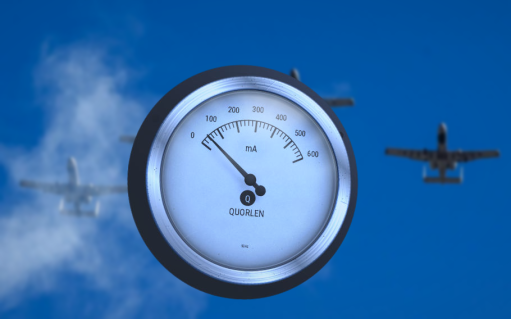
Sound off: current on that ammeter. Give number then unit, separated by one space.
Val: 40 mA
